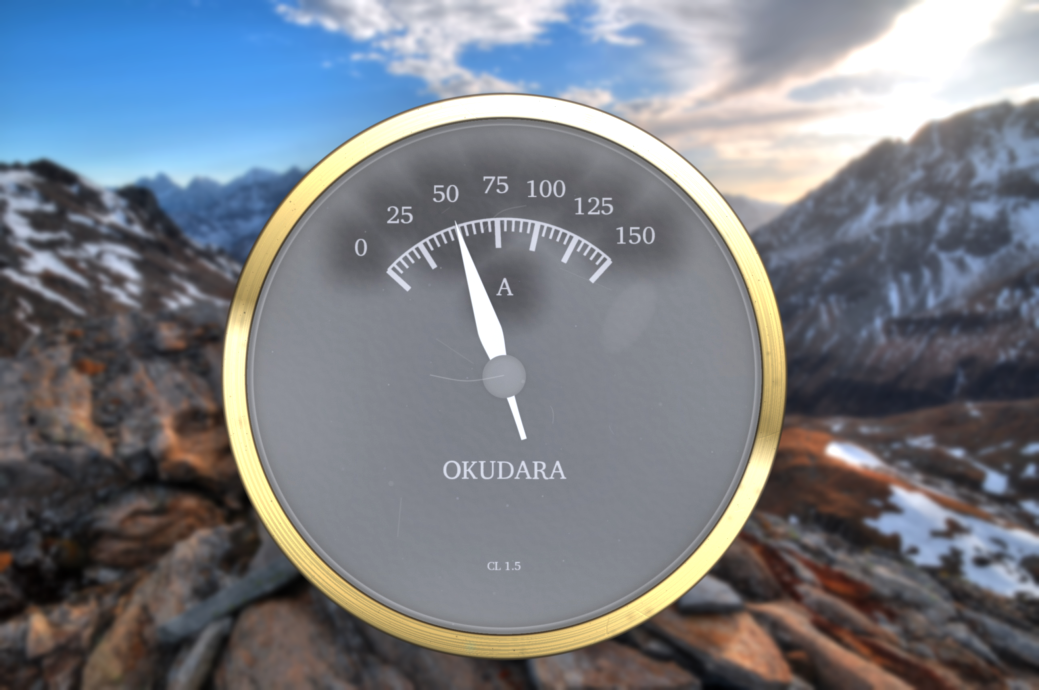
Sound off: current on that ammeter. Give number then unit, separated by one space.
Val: 50 A
